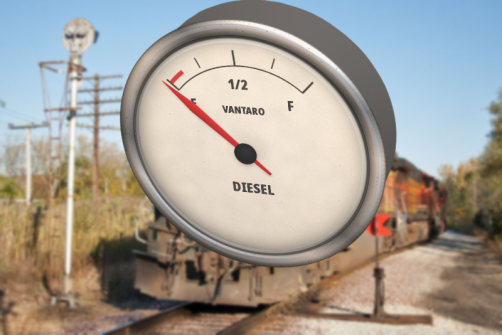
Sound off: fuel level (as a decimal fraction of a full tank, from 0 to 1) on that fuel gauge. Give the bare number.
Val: 0
